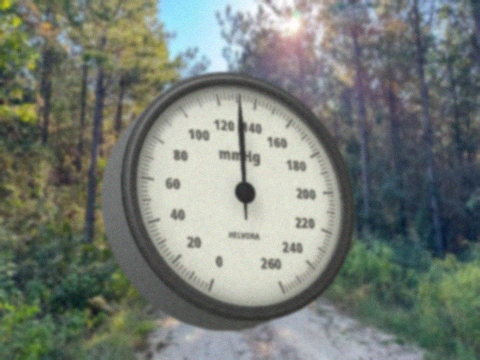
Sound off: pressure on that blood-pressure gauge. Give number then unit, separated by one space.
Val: 130 mmHg
